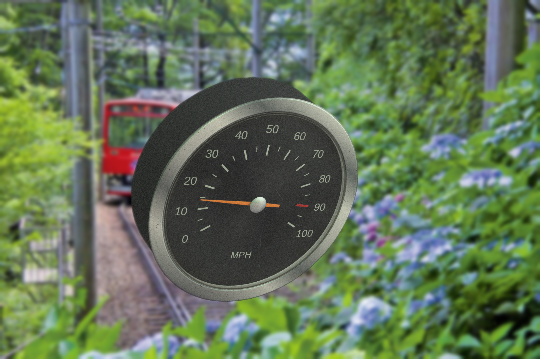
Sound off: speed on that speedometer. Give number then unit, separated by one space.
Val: 15 mph
